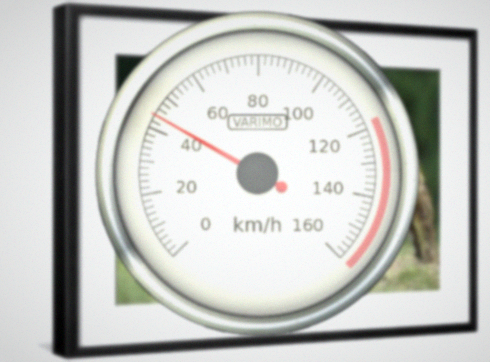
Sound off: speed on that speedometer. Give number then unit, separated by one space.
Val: 44 km/h
